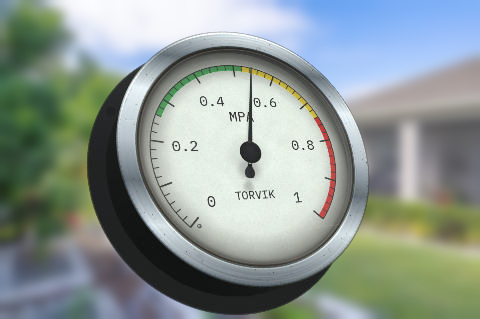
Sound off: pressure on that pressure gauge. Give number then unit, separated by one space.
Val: 0.54 MPa
